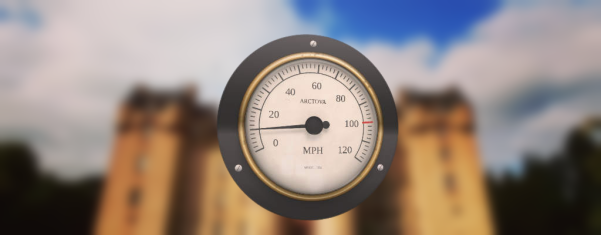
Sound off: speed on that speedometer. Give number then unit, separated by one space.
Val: 10 mph
